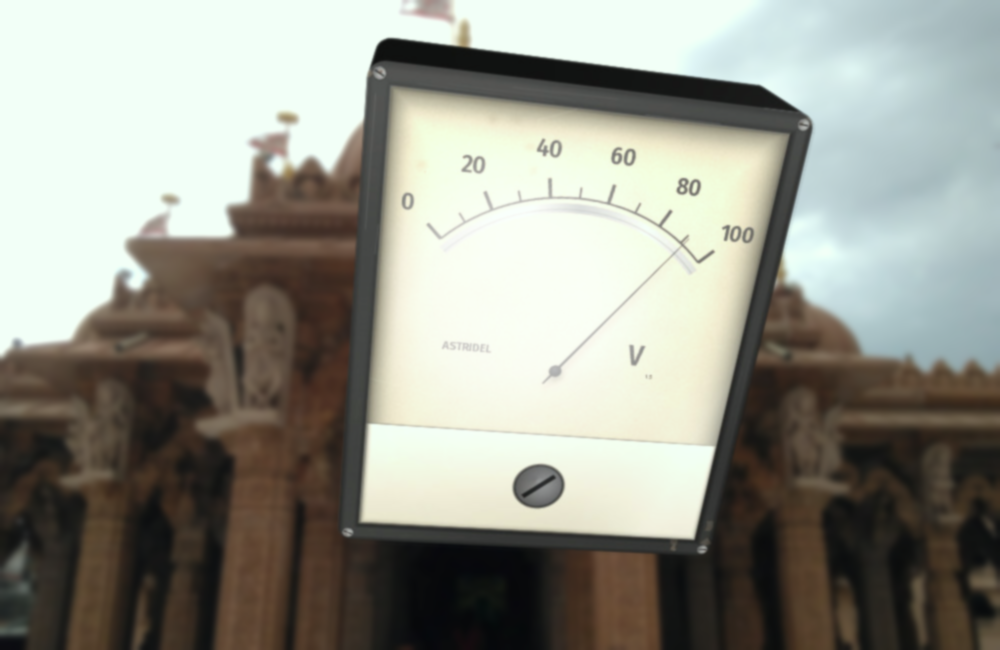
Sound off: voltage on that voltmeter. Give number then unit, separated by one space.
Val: 90 V
